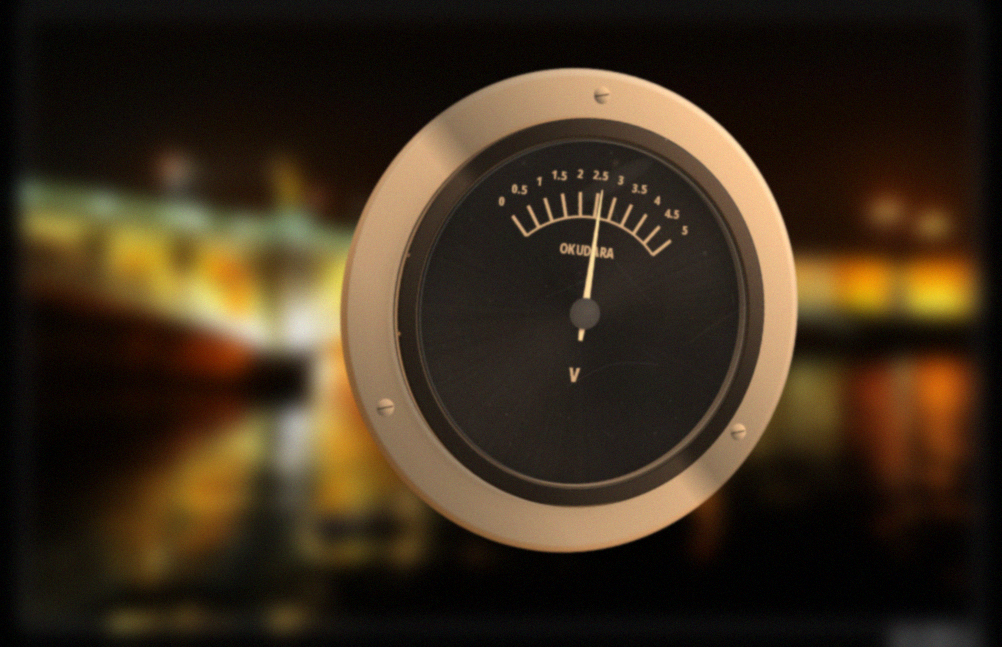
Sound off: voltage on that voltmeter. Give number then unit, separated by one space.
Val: 2.5 V
